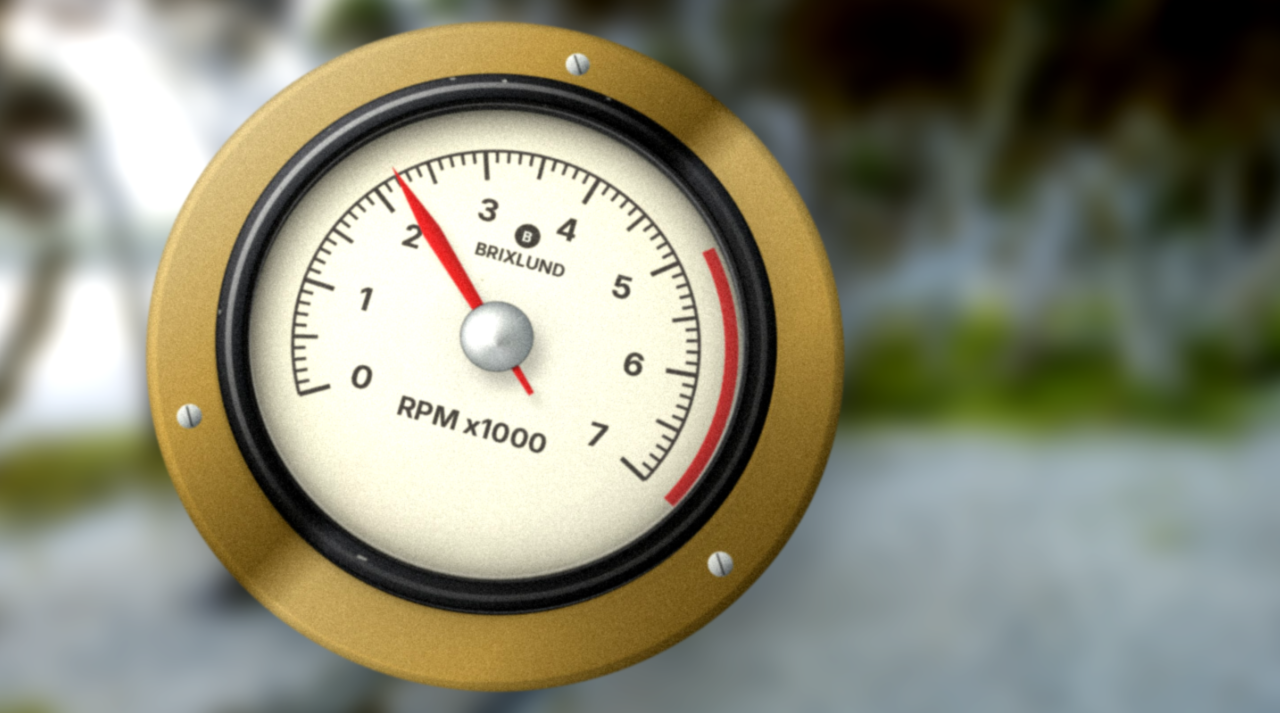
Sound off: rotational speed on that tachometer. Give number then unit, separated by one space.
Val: 2200 rpm
